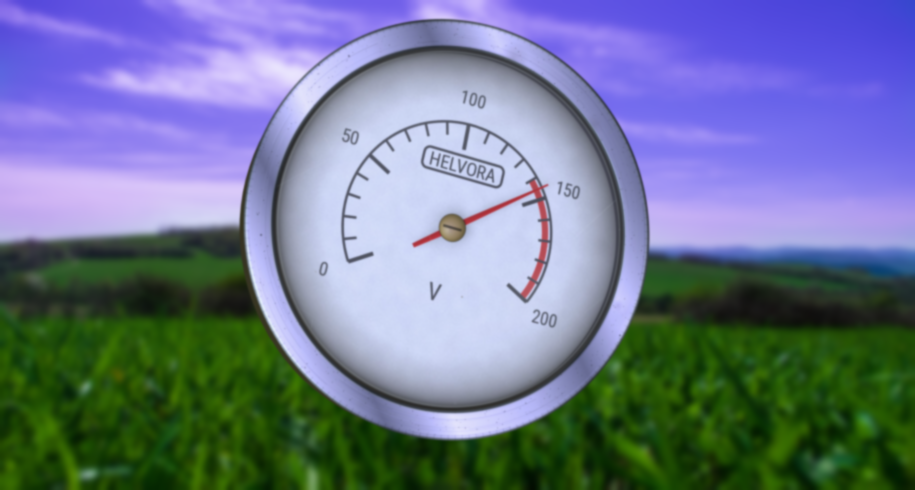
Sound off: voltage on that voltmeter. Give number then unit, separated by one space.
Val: 145 V
